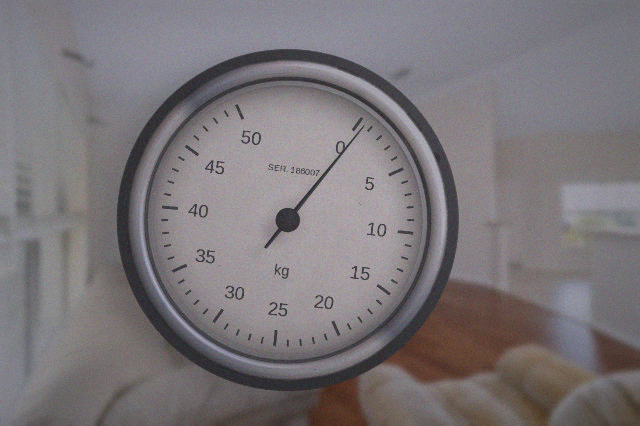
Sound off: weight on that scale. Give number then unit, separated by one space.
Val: 0.5 kg
